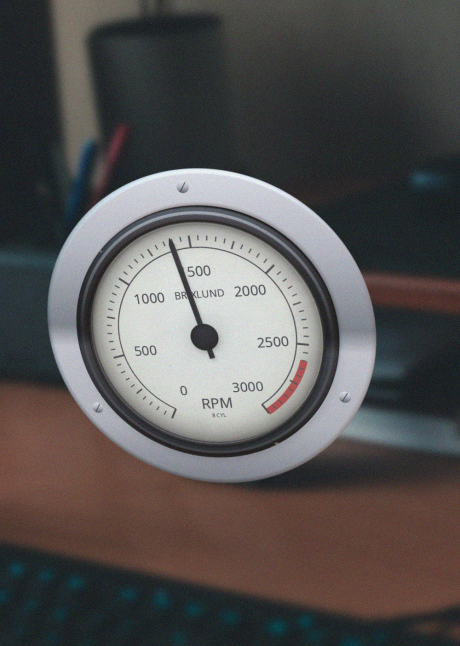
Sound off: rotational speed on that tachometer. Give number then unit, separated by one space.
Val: 1400 rpm
